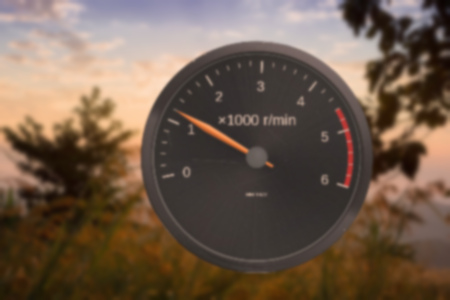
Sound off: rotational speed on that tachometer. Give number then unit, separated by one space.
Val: 1200 rpm
